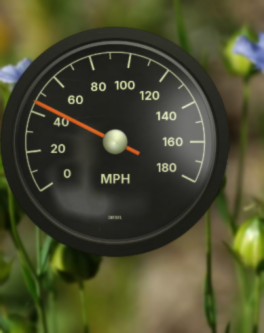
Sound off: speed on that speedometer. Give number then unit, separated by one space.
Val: 45 mph
